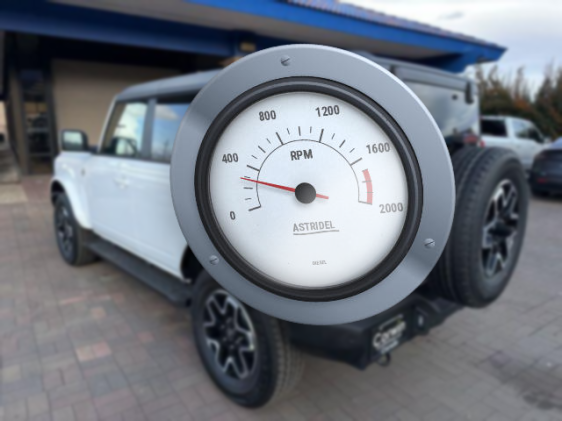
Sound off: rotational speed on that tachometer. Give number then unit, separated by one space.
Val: 300 rpm
